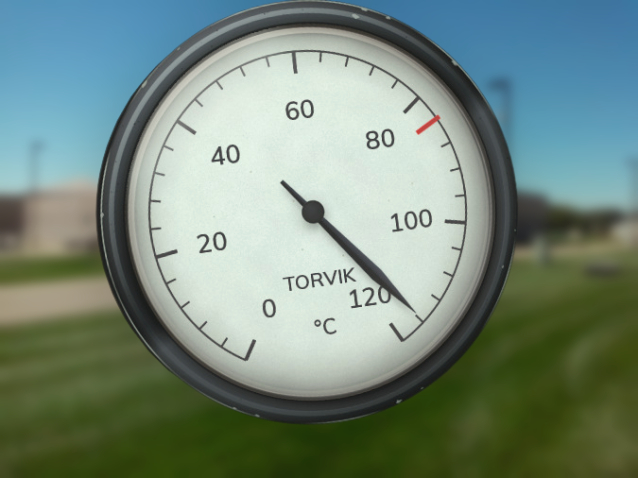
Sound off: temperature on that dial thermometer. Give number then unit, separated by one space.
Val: 116 °C
